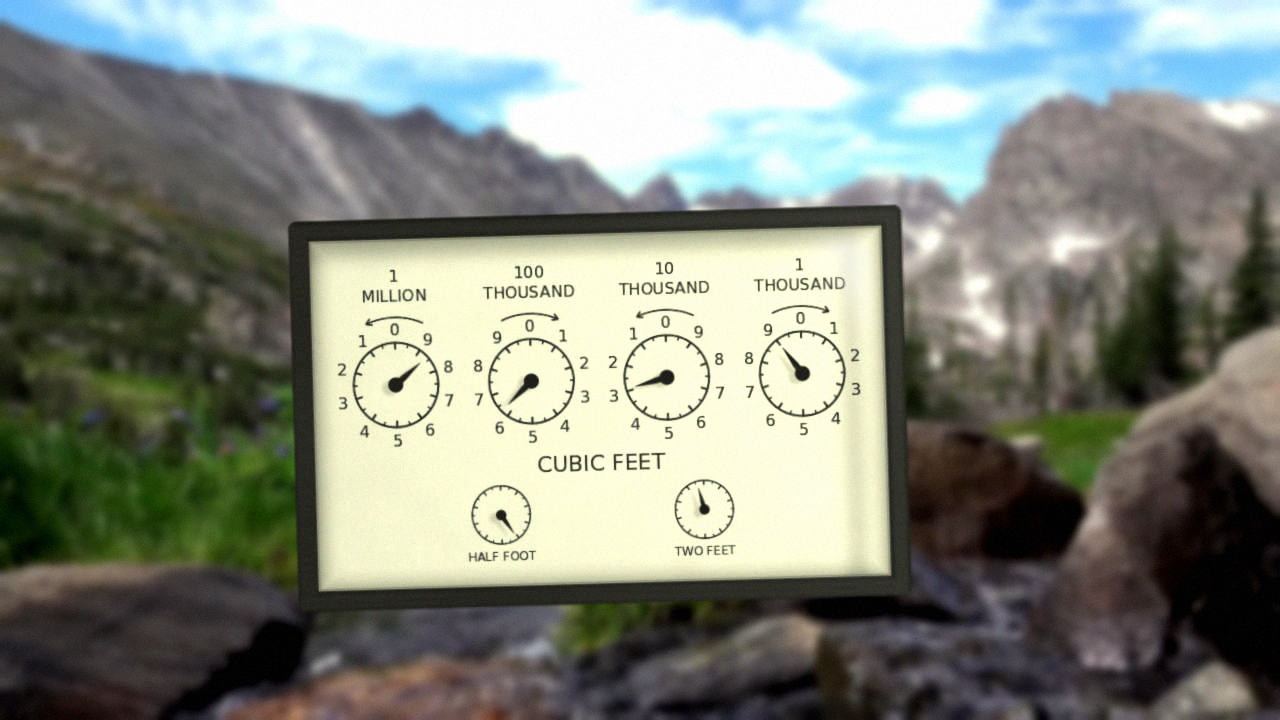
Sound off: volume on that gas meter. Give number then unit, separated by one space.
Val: 862900 ft³
